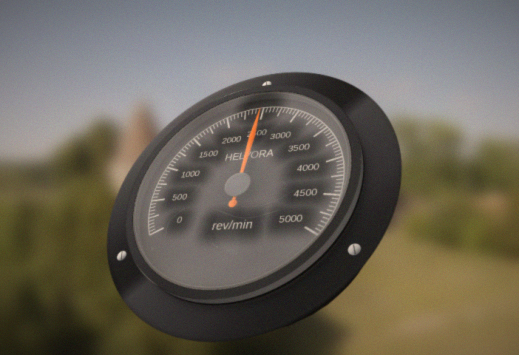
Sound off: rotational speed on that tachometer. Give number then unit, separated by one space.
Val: 2500 rpm
